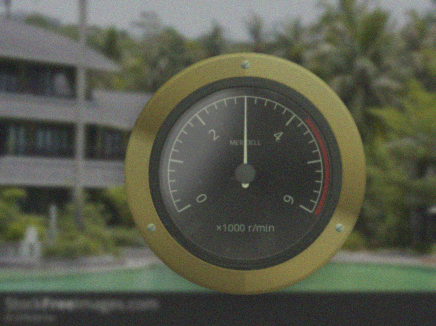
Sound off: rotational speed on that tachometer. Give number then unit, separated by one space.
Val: 3000 rpm
